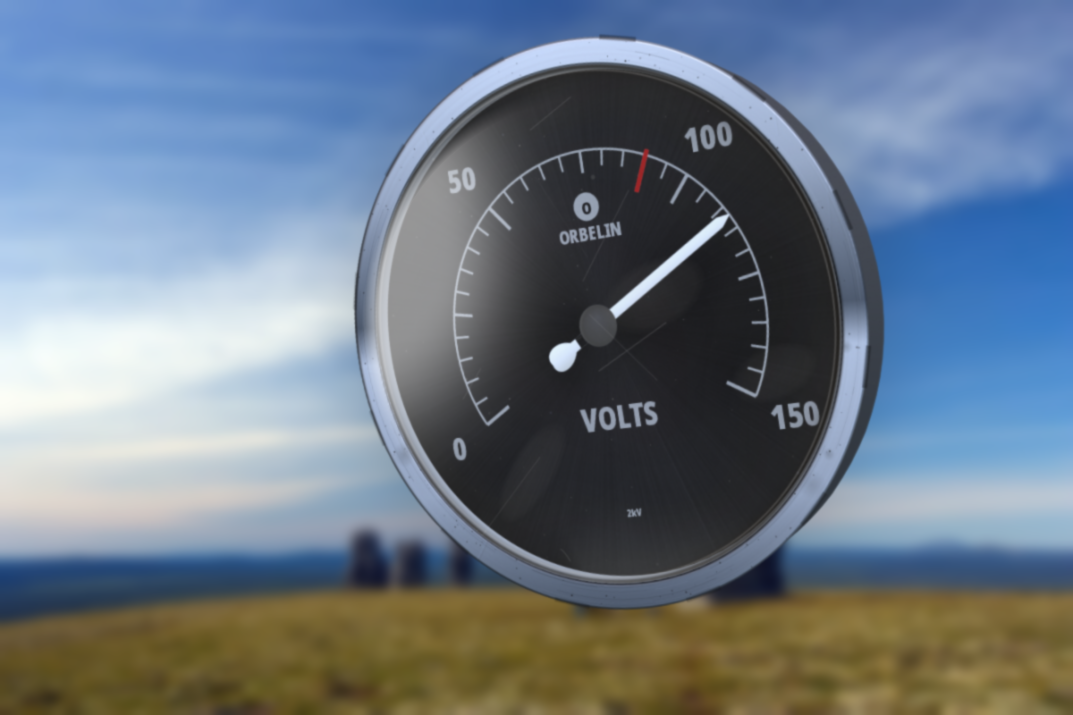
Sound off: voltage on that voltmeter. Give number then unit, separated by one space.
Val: 112.5 V
